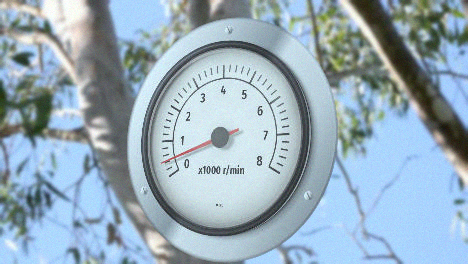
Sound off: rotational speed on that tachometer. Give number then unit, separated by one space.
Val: 400 rpm
